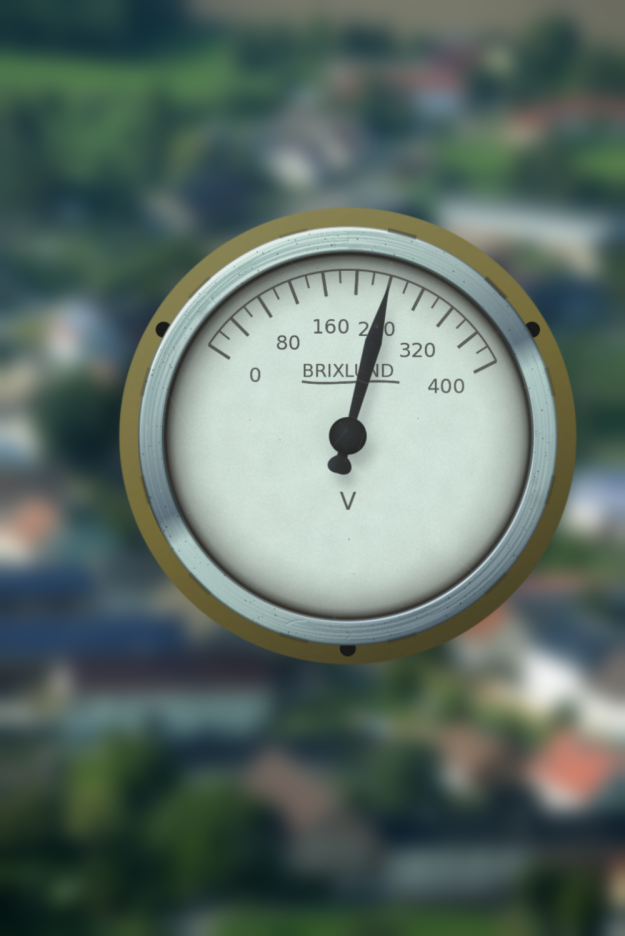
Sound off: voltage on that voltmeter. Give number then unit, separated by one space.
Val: 240 V
